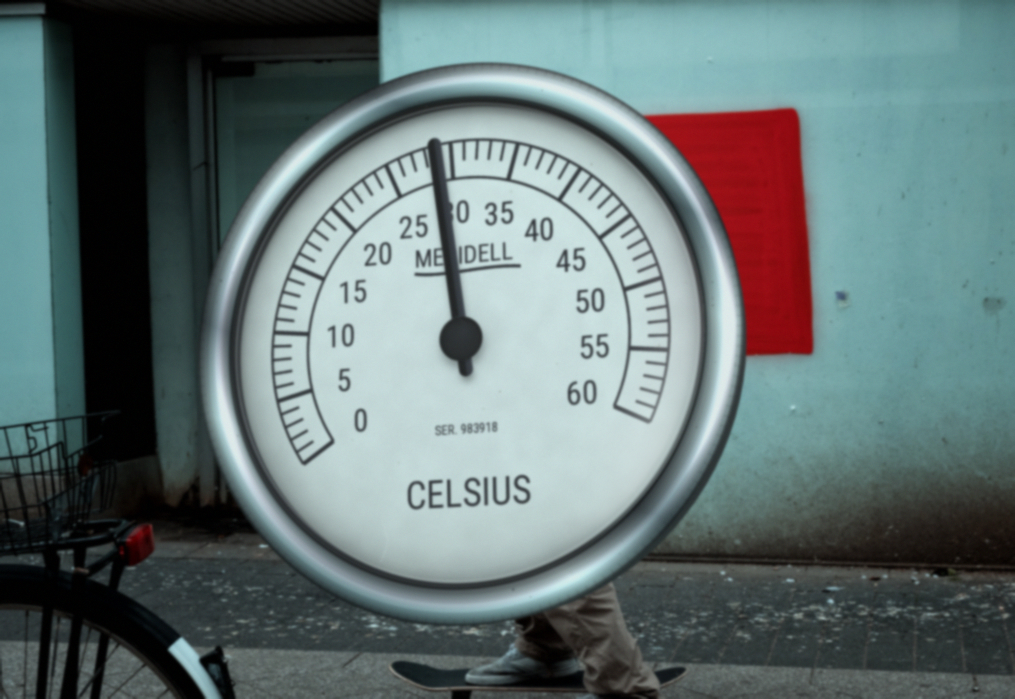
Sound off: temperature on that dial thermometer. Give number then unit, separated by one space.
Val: 29 °C
